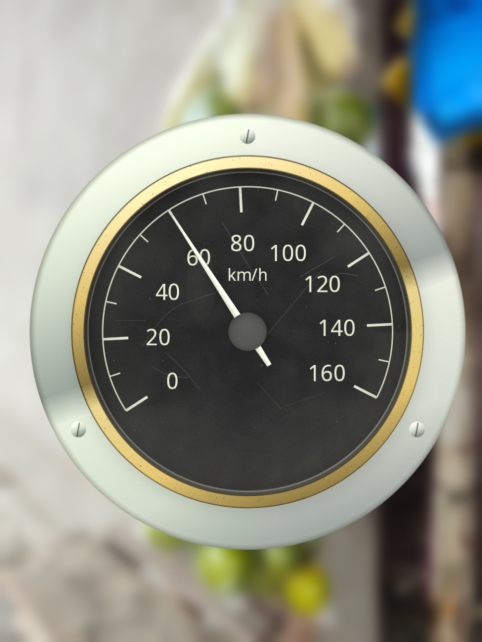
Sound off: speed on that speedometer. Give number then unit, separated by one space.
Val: 60 km/h
